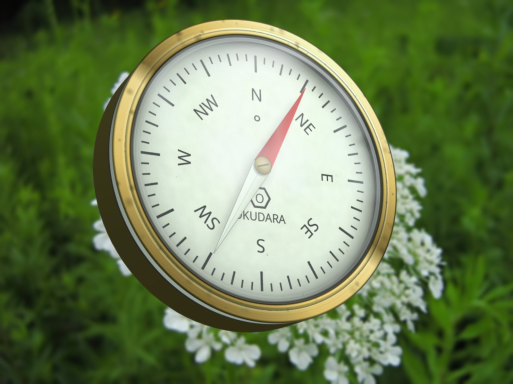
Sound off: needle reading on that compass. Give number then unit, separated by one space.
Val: 30 °
